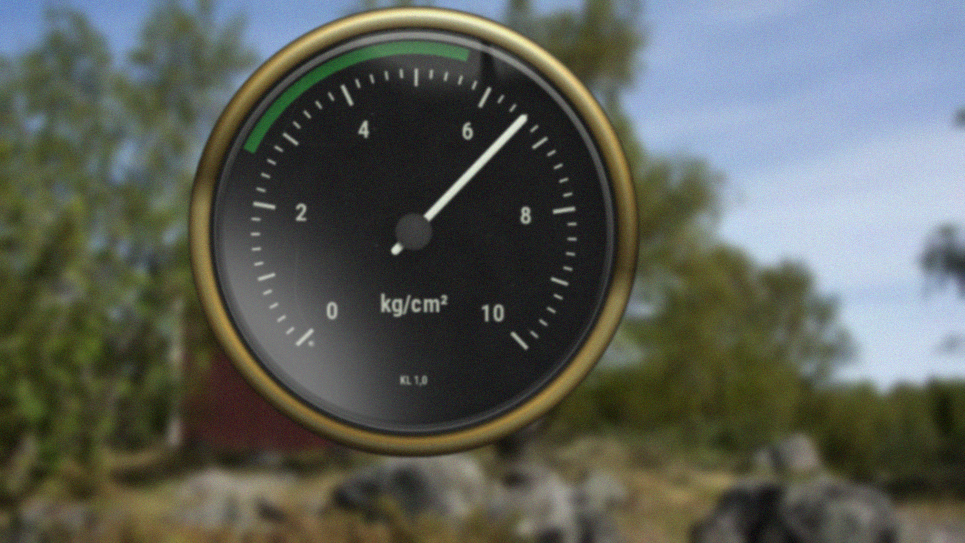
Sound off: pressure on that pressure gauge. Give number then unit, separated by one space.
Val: 6.6 kg/cm²
